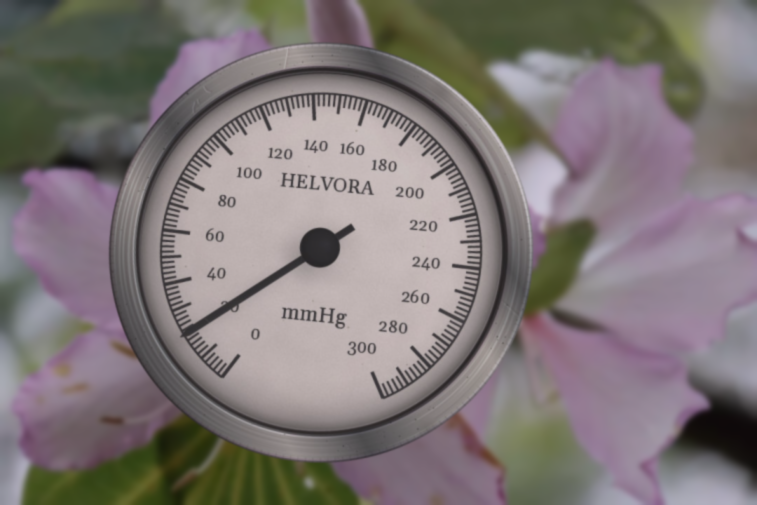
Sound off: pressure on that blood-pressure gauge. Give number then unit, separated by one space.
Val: 20 mmHg
